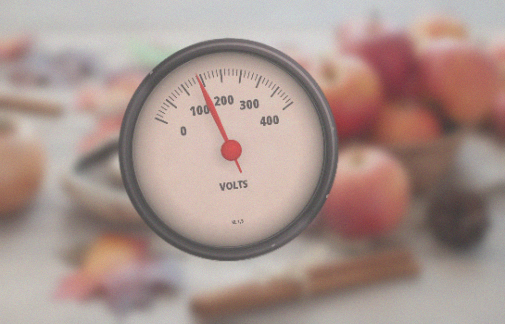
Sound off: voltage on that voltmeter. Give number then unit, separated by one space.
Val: 140 V
